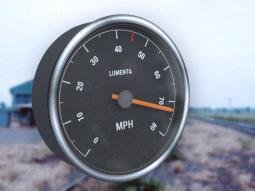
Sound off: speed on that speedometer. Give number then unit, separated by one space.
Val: 72.5 mph
